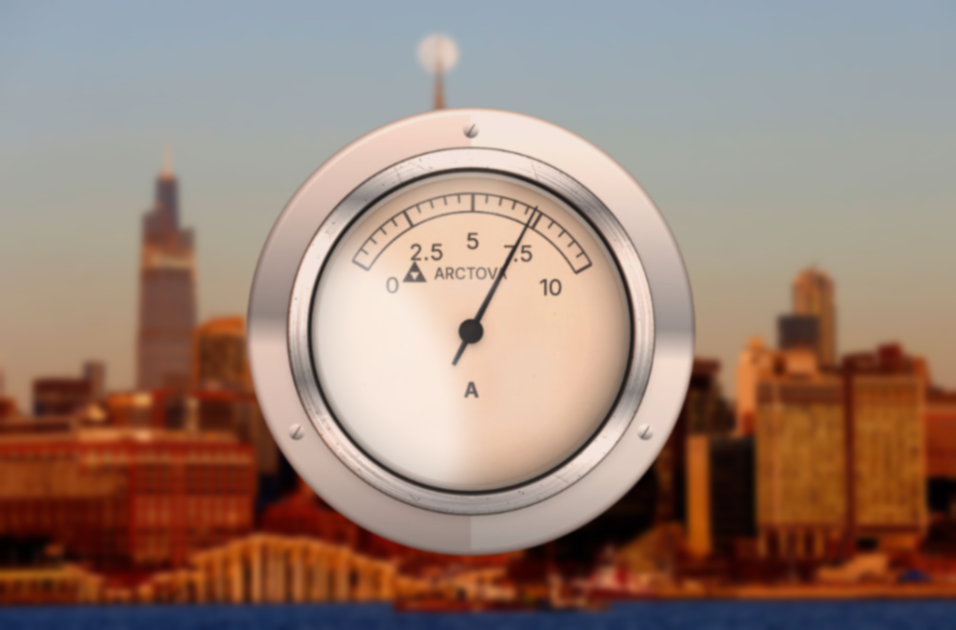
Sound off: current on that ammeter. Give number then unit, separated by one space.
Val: 7.25 A
